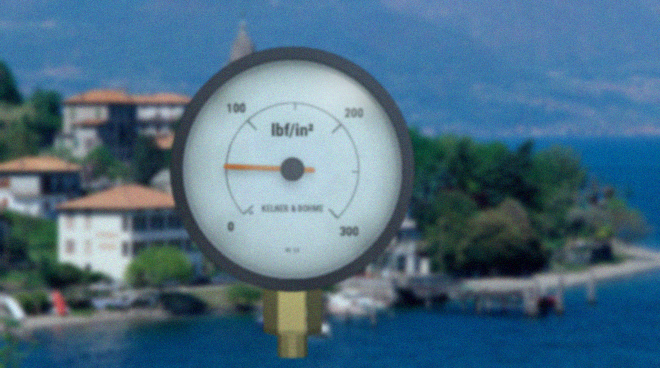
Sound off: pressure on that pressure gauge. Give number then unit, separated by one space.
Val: 50 psi
